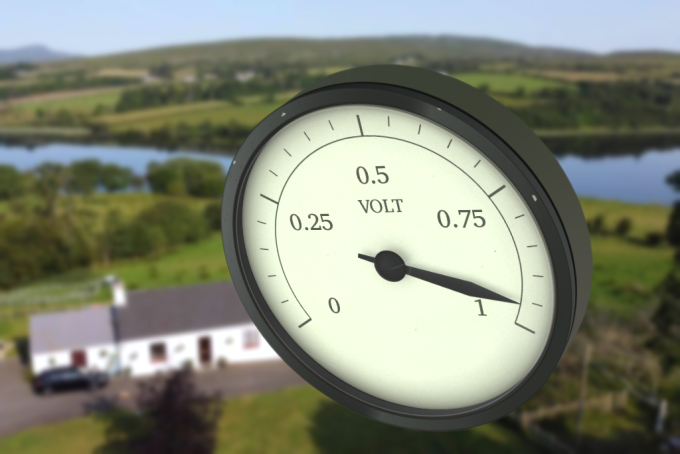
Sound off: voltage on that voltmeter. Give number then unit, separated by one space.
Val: 0.95 V
